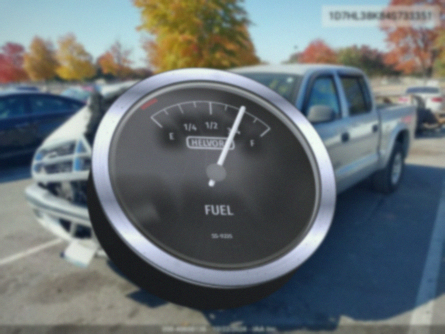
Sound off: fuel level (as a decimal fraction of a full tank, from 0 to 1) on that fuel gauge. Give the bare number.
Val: 0.75
